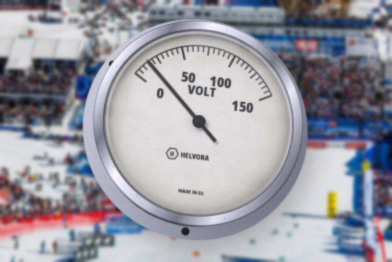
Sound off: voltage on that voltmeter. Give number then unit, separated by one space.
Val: 15 V
